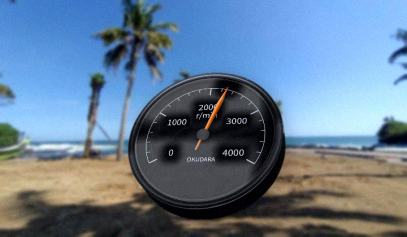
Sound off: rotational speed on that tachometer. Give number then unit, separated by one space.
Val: 2300 rpm
